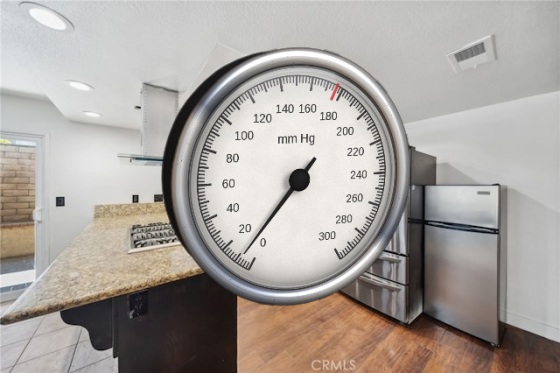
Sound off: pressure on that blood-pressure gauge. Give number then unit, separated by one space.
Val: 10 mmHg
